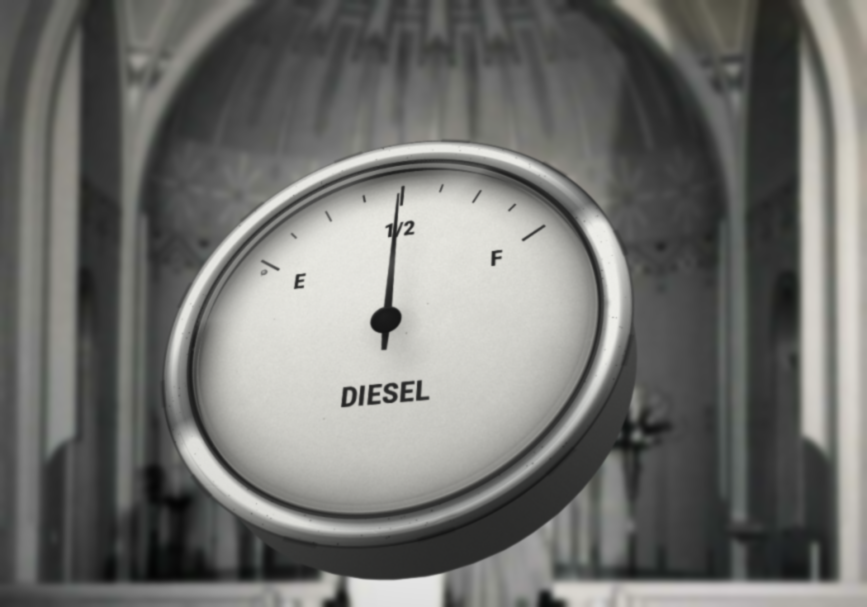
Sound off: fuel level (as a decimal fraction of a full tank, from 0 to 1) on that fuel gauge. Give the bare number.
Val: 0.5
